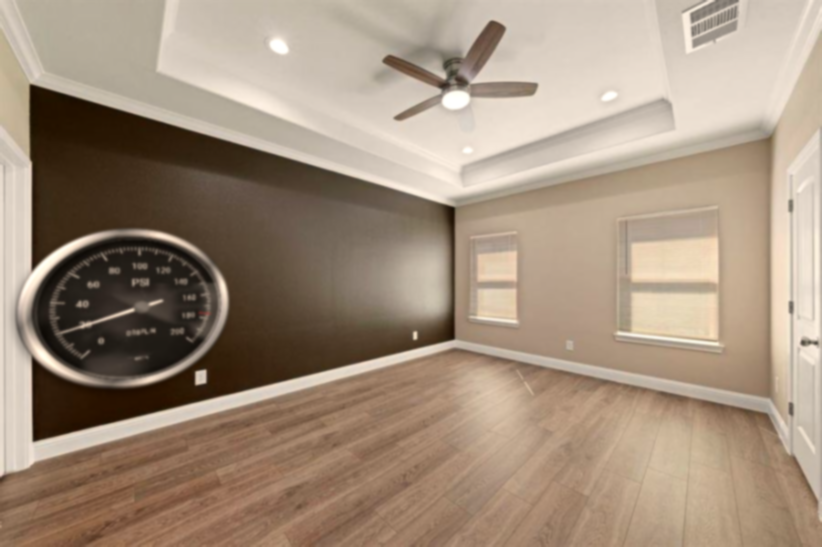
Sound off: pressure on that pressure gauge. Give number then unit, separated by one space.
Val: 20 psi
